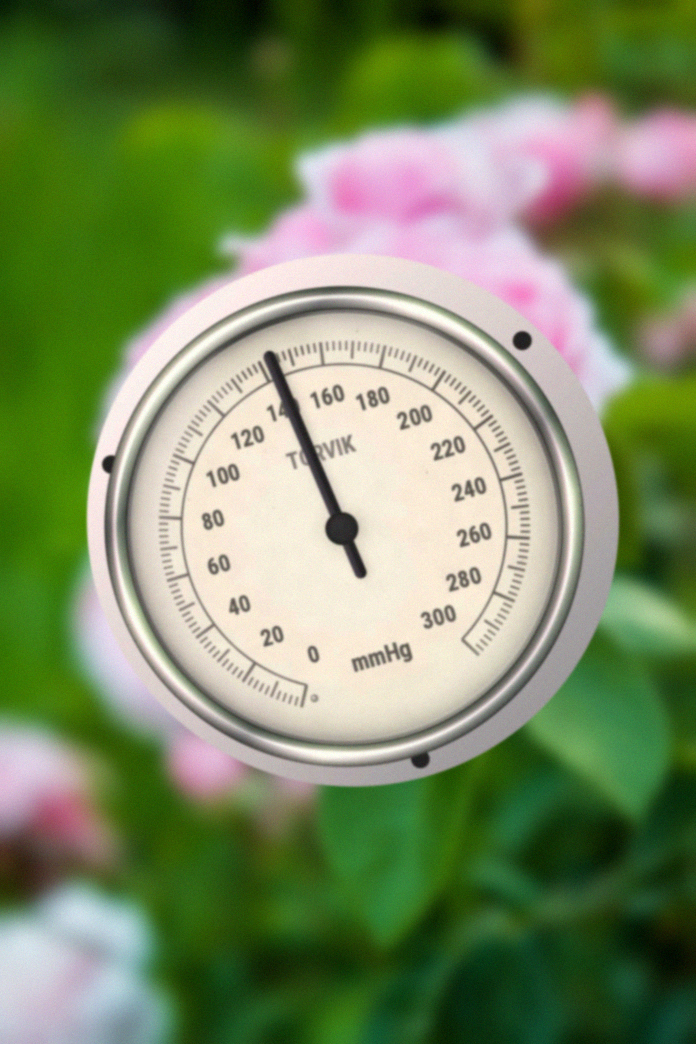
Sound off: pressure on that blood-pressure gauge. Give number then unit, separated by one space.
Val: 144 mmHg
